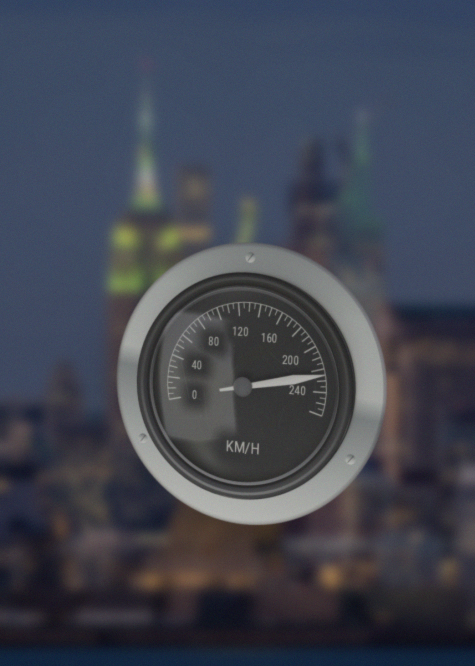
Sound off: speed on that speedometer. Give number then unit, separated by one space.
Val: 225 km/h
